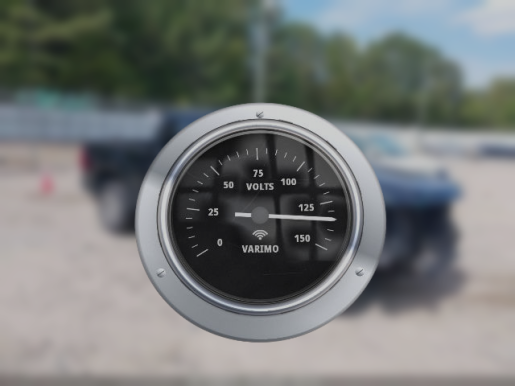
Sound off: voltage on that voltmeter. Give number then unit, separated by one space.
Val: 135 V
